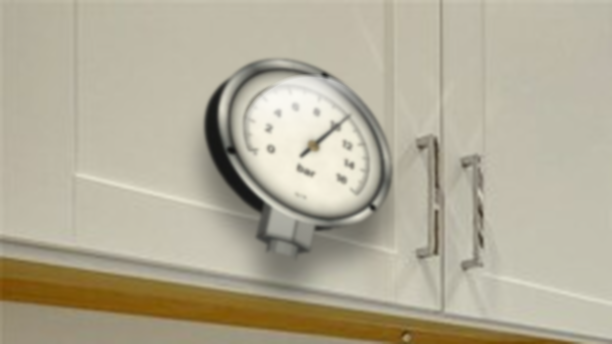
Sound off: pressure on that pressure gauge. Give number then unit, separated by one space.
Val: 10 bar
